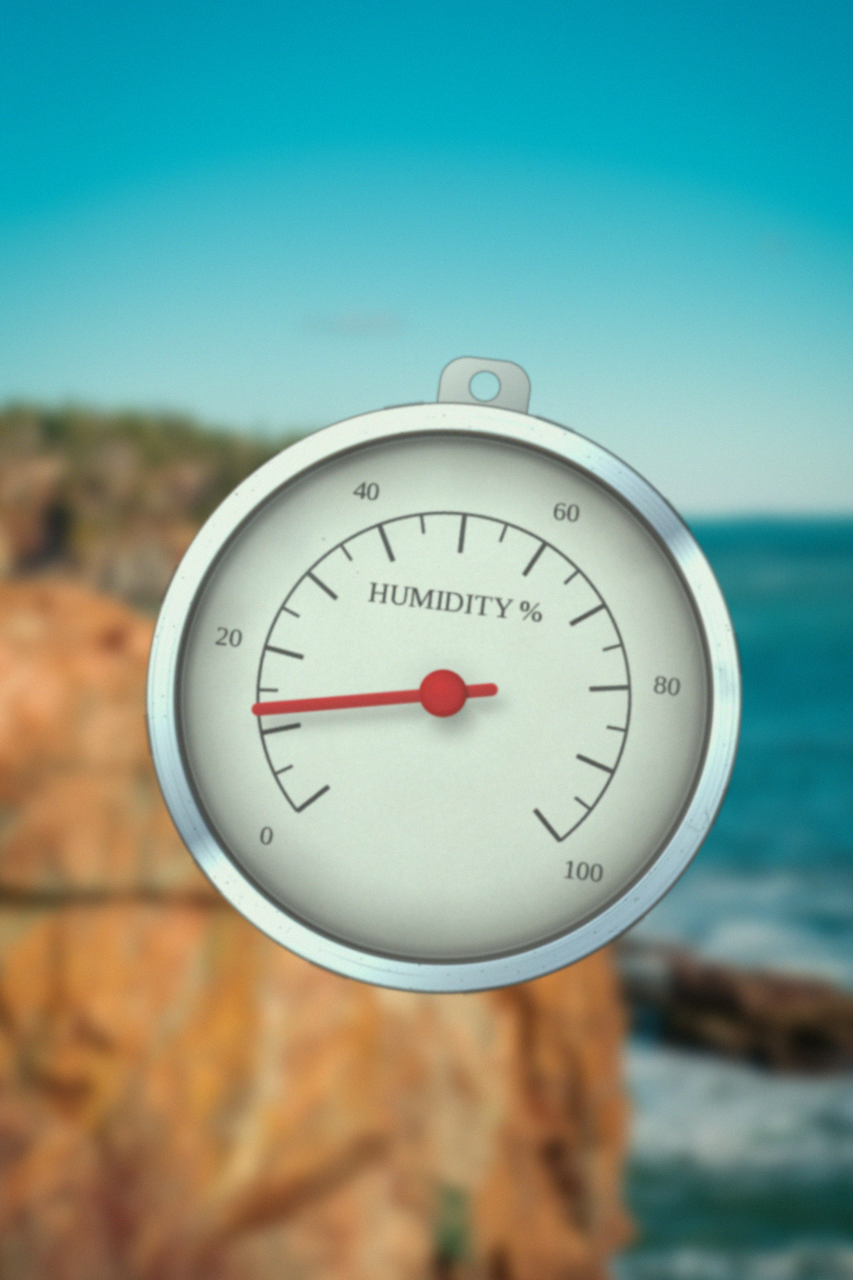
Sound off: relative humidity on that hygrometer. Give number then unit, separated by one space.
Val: 12.5 %
